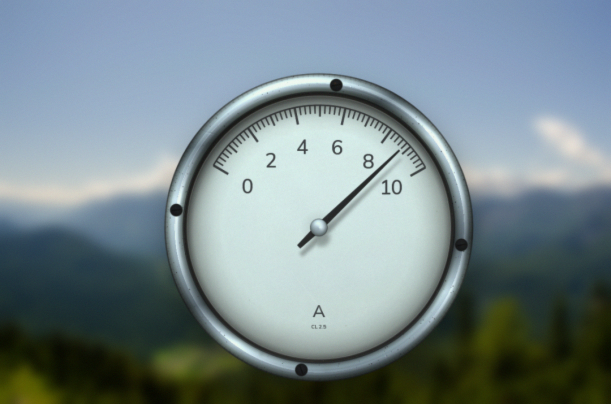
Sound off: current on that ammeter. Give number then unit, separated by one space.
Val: 8.8 A
